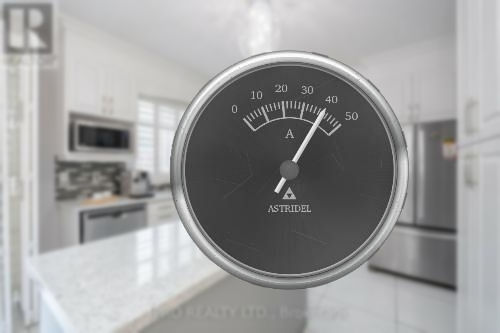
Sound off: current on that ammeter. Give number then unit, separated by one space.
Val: 40 A
